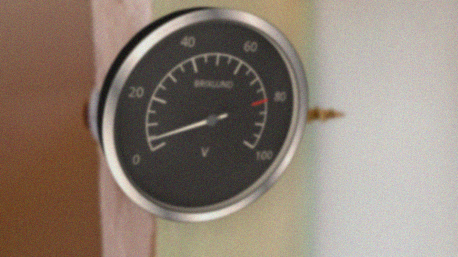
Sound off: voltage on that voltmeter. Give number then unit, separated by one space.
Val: 5 V
